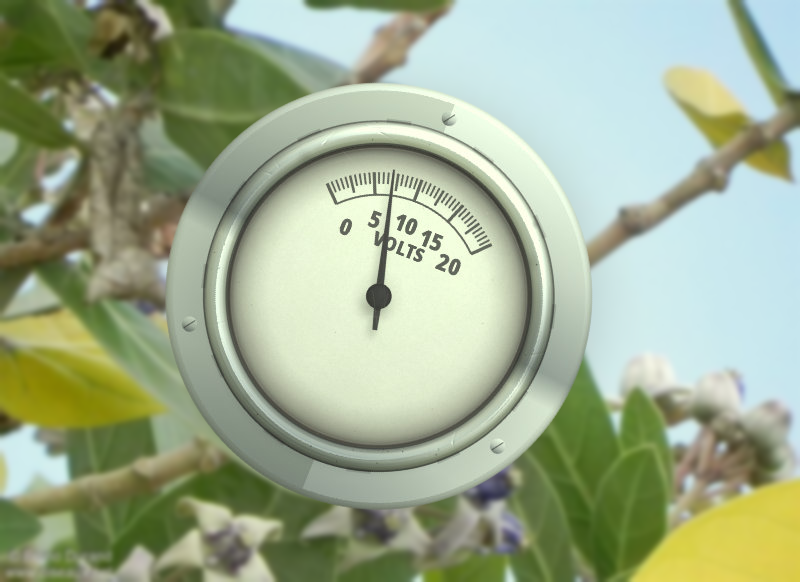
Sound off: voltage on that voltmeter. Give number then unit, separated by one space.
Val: 7 V
